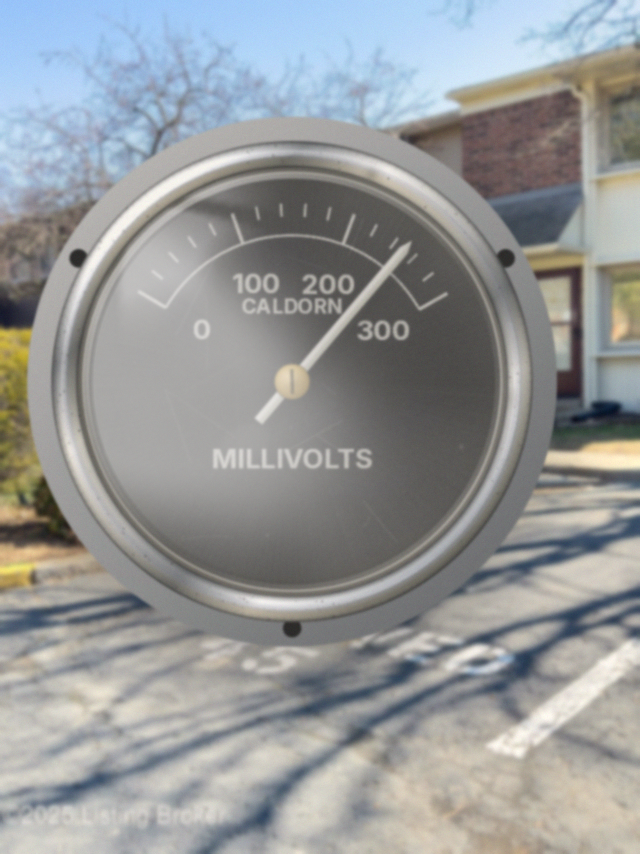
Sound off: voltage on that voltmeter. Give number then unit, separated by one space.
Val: 250 mV
